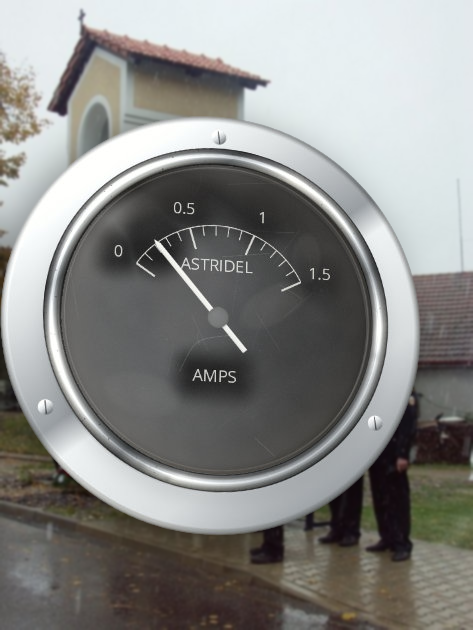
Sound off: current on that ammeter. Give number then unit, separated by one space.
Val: 0.2 A
